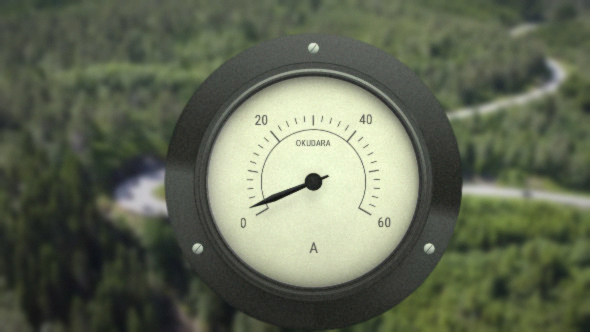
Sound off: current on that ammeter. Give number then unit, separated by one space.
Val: 2 A
